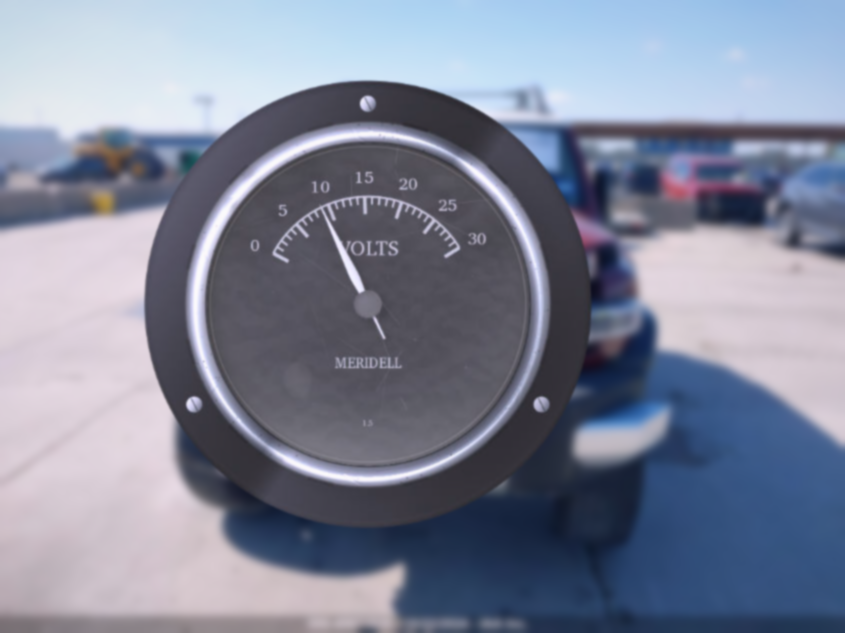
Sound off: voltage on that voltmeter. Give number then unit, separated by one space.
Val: 9 V
